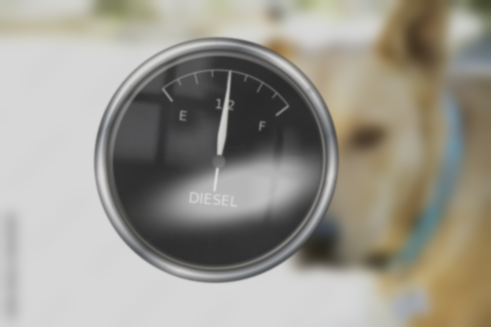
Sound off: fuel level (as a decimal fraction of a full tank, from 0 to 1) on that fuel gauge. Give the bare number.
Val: 0.5
